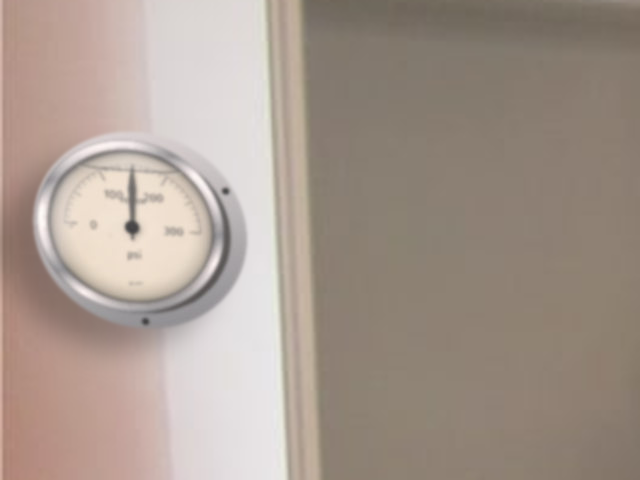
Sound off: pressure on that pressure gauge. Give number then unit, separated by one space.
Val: 150 psi
